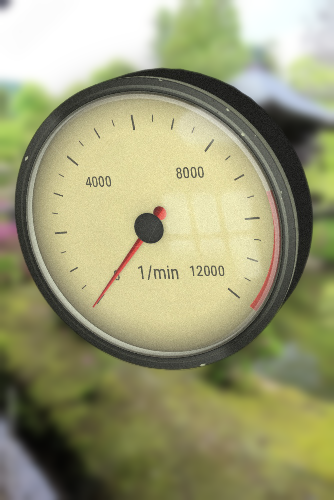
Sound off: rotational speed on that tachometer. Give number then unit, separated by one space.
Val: 0 rpm
